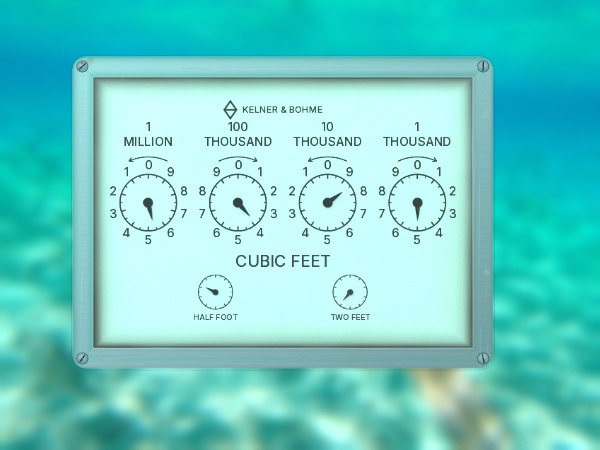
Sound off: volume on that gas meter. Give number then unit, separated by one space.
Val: 538500 ft³
